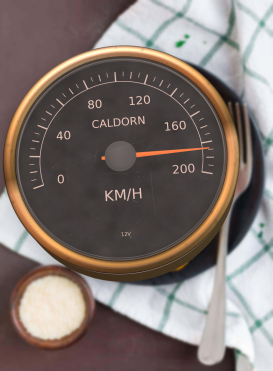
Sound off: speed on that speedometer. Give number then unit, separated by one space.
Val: 185 km/h
